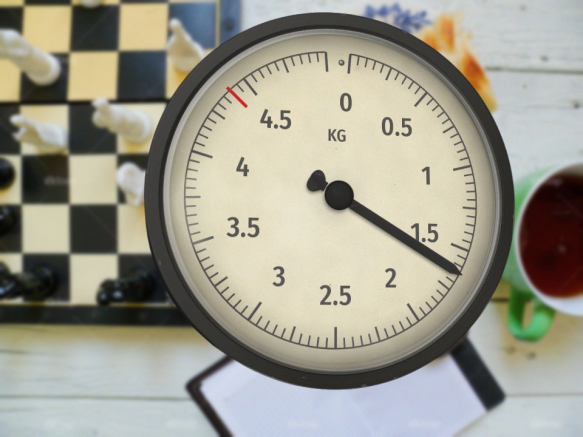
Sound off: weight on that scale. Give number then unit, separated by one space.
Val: 1.65 kg
